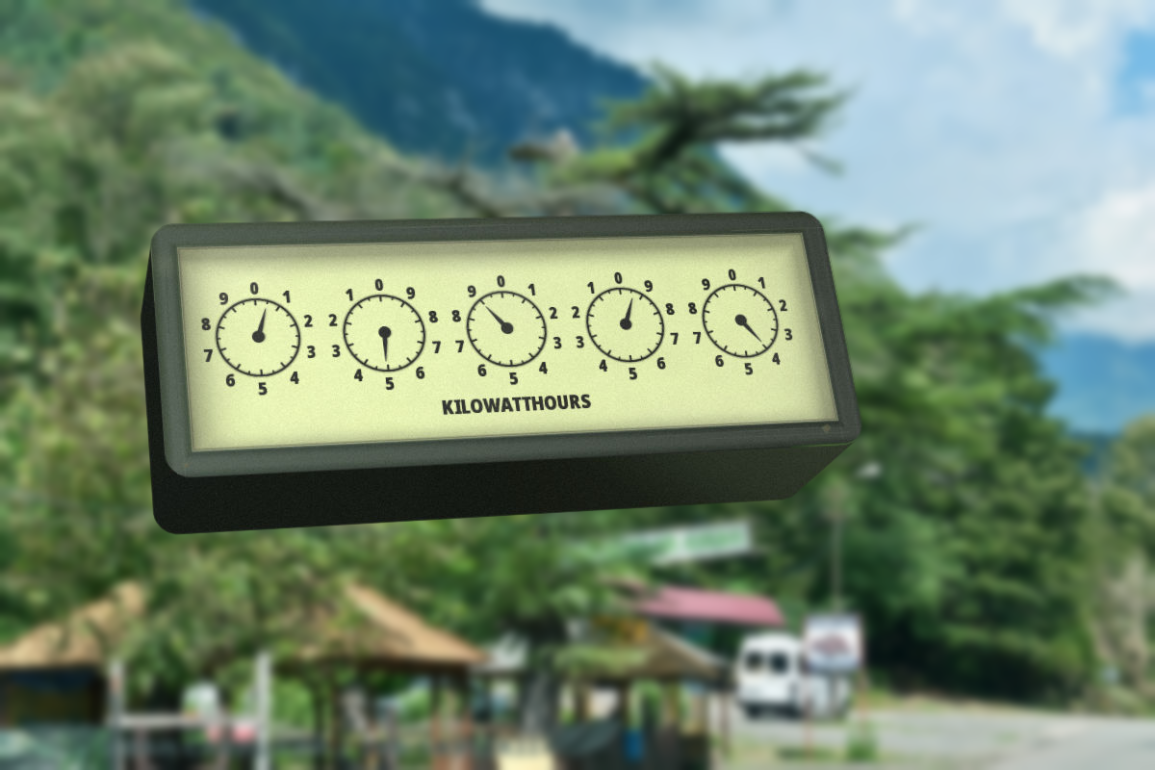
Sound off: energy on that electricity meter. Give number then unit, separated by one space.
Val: 4894 kWh
